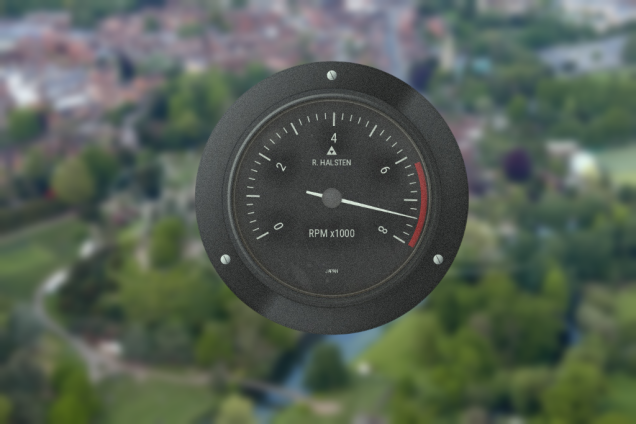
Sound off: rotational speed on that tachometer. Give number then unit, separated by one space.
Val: 7400 rpm
